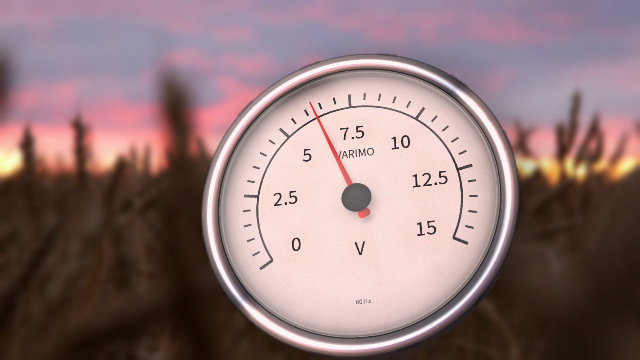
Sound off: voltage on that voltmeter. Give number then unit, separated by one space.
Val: 6.25 V
